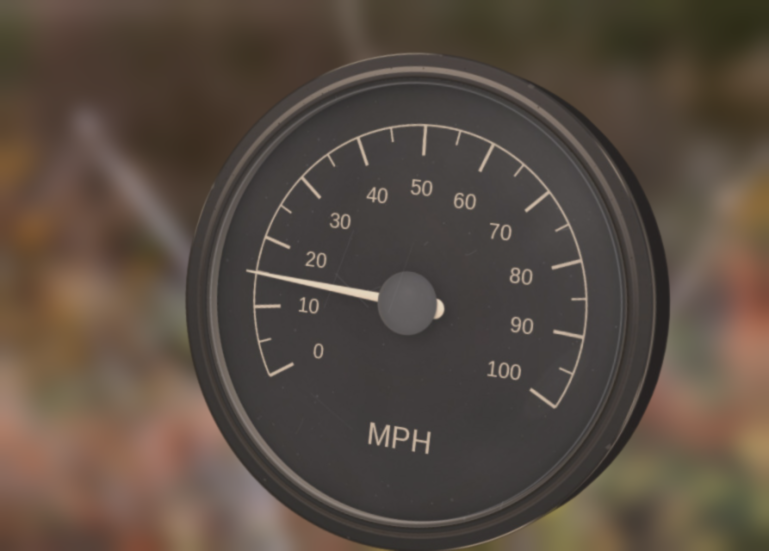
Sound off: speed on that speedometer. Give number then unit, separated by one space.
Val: 15 mph
